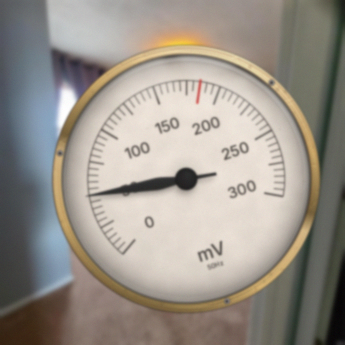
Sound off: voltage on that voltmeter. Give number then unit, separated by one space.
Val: 50 mV
